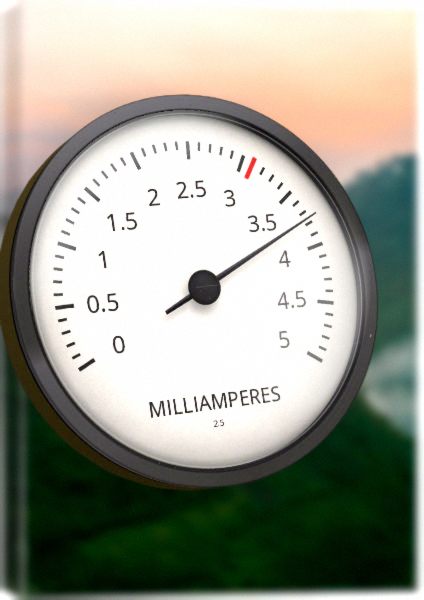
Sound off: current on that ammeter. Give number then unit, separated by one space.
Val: 3.75 mA
